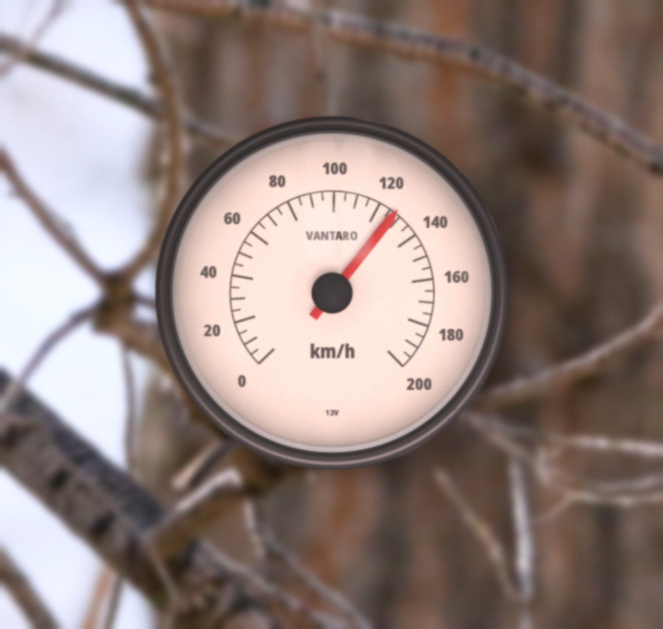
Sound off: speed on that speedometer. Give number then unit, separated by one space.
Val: 127.5 km/h
